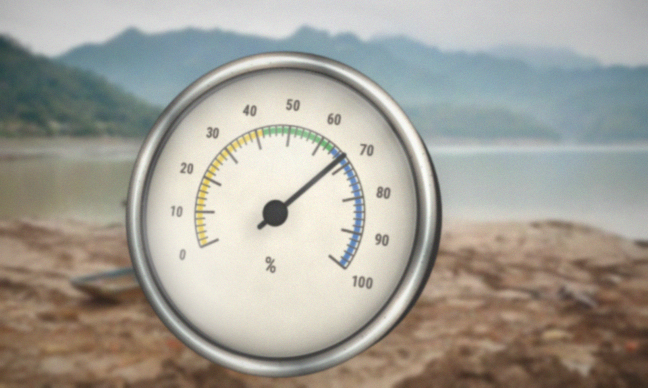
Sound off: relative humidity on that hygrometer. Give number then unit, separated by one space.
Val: 68 %
